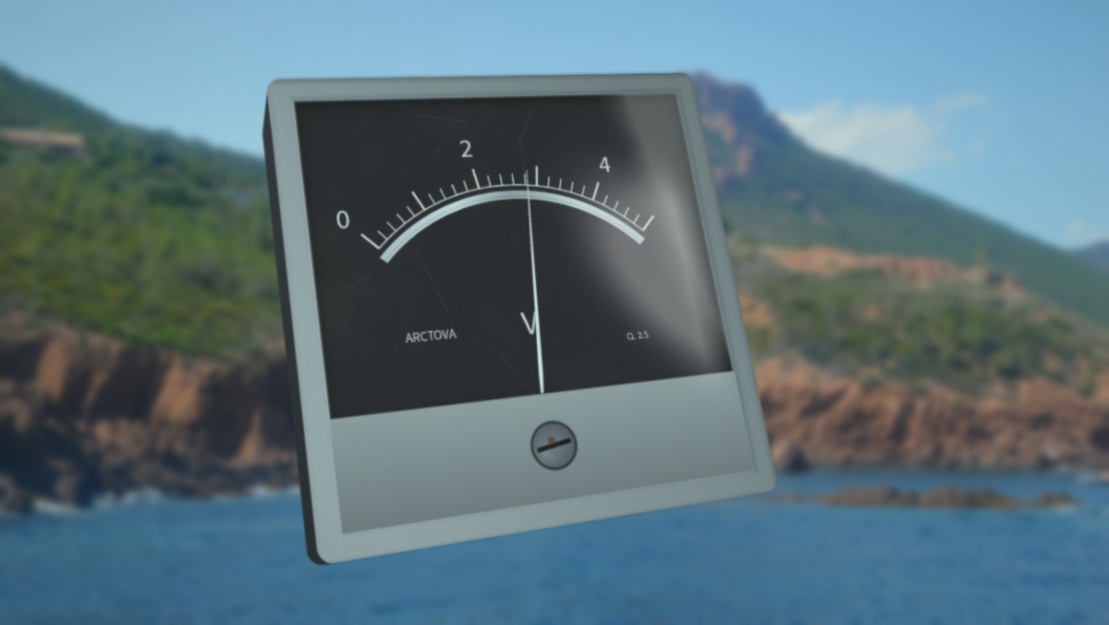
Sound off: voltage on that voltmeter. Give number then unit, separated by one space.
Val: 2.8 V
